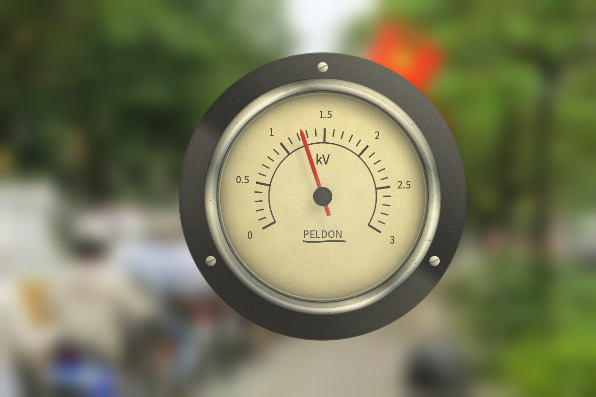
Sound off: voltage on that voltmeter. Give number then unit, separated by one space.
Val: 1.25 kV
